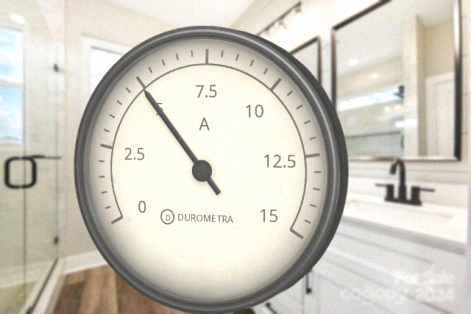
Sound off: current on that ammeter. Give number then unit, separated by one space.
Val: 5 A
